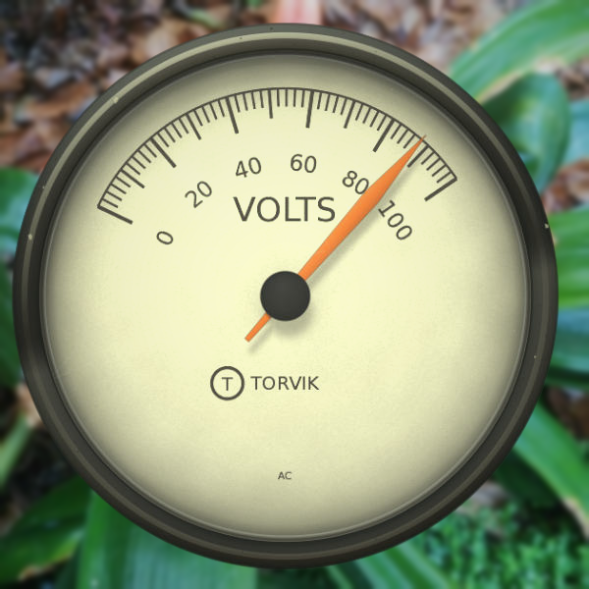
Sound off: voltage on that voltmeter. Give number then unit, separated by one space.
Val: 88 V
